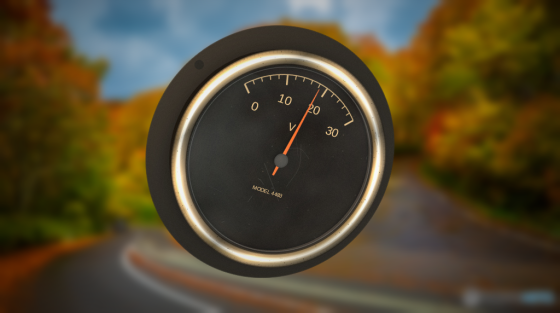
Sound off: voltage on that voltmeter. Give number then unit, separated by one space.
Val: 18 V
